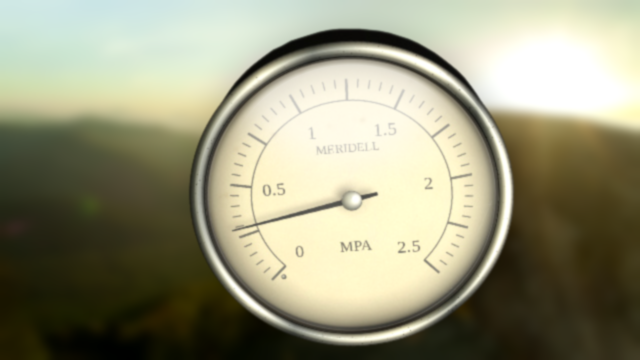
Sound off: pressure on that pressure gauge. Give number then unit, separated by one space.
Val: 0.3 MPa
